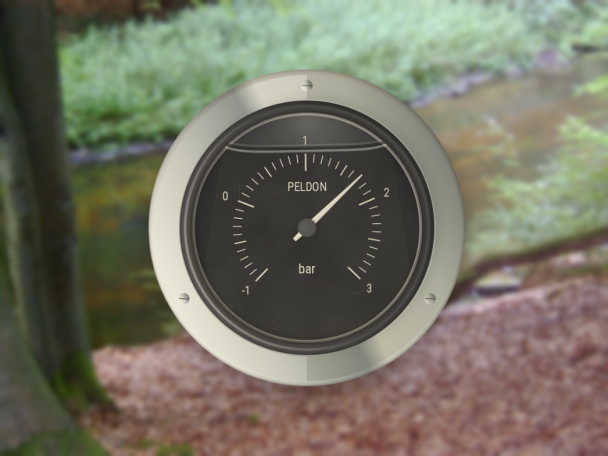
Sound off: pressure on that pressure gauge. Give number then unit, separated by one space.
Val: 1.7 bar
